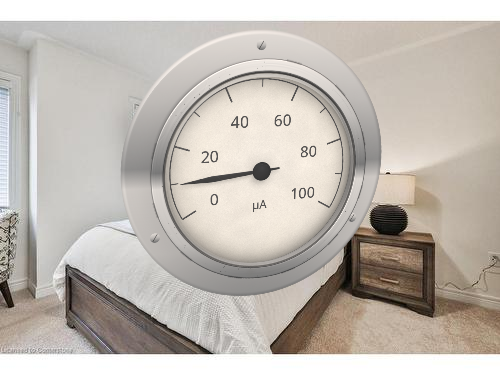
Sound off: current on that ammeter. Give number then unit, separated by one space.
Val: 10 µA
